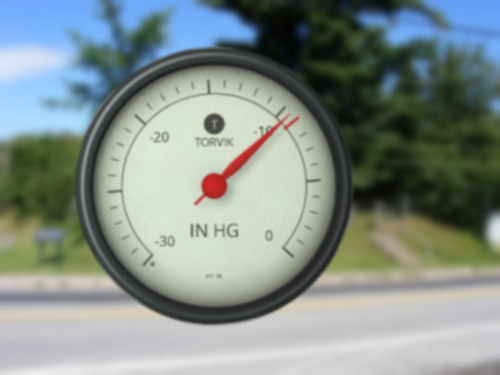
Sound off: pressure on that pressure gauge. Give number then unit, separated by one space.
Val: -9.5 inHg
